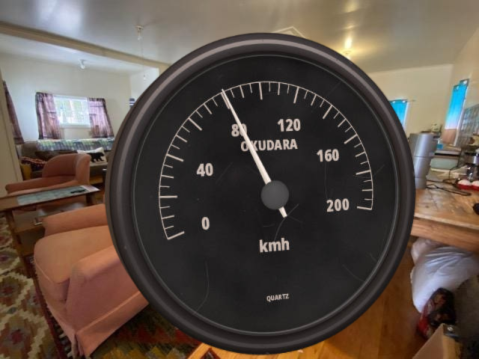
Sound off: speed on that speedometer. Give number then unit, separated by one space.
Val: 80 km/h
